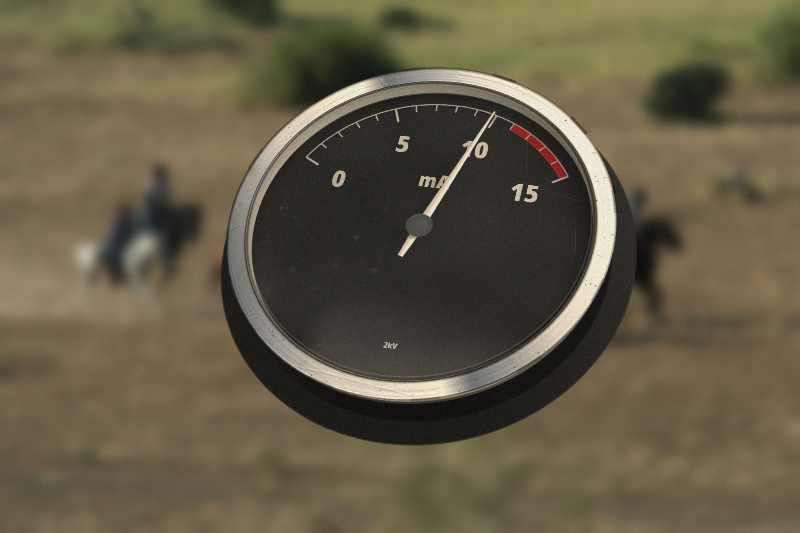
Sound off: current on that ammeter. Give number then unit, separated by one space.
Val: 10 mA
